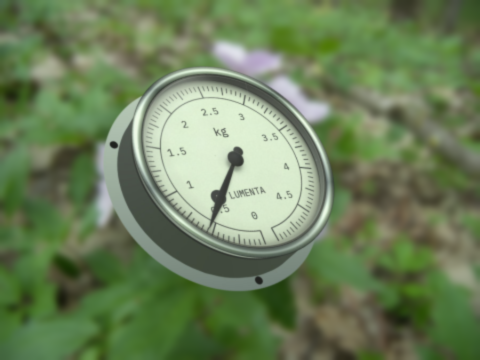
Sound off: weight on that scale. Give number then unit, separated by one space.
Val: 0.55 kg
